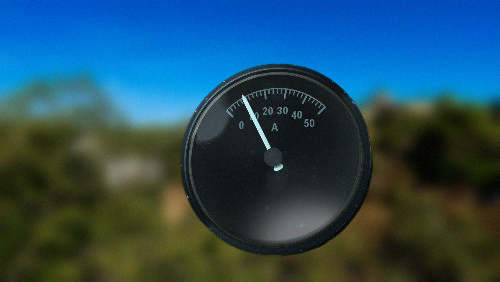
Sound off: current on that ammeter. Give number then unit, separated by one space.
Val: 10 A
